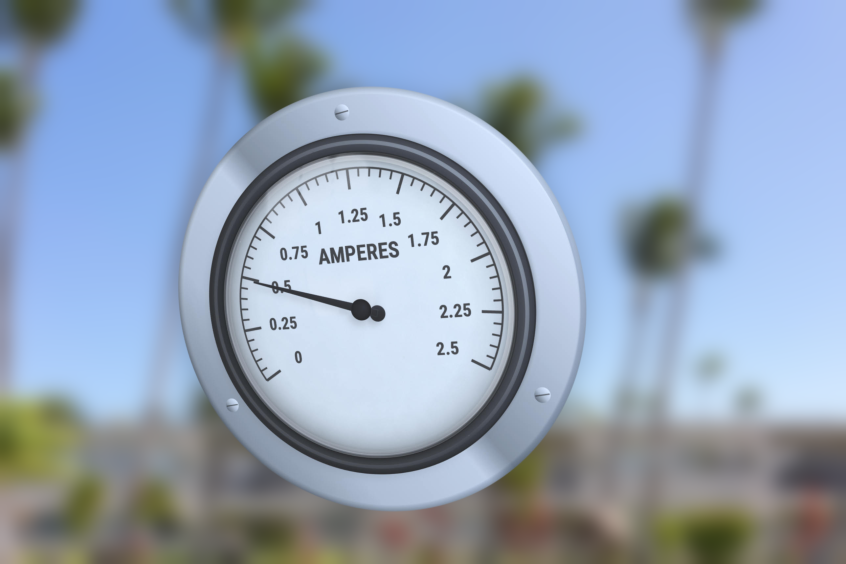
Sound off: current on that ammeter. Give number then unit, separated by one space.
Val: 0.5 A
